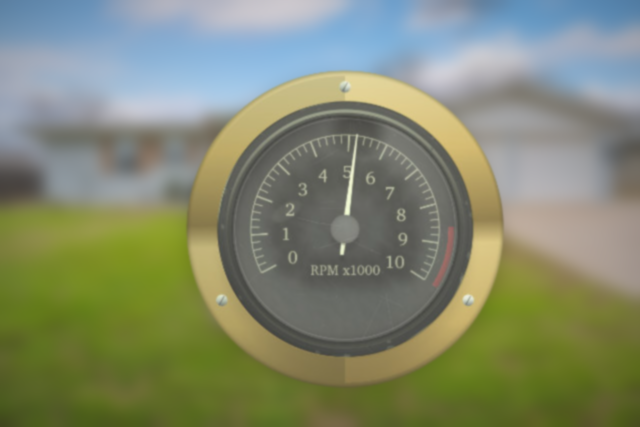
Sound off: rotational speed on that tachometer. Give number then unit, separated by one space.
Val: 5200 rpm
